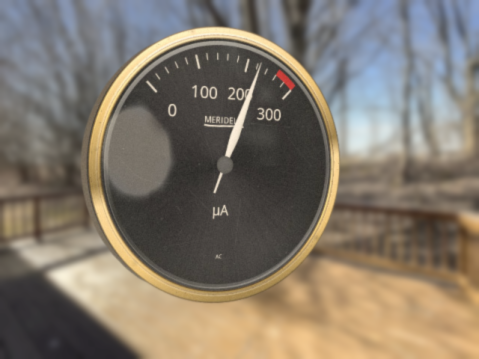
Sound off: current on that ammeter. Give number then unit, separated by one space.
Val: 220 µA
